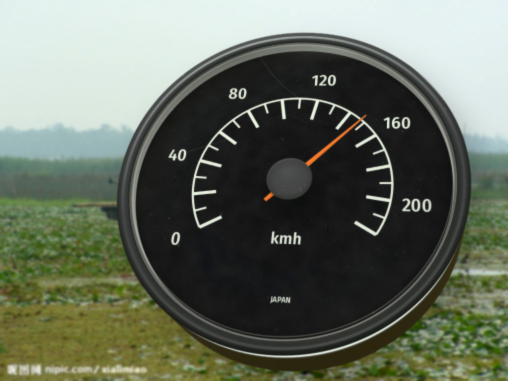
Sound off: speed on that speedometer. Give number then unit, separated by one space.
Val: 150 km/h
